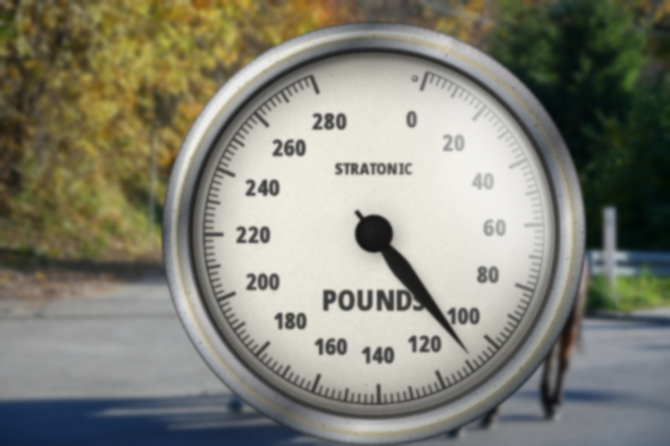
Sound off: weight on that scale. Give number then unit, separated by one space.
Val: 108 lb
